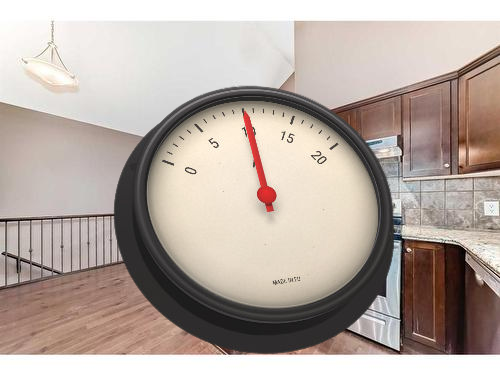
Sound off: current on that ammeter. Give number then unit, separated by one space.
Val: 10 A
